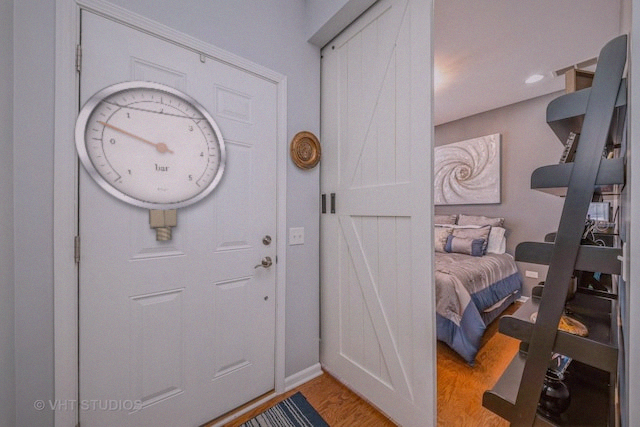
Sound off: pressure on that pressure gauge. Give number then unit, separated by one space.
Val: 0.4 bar
